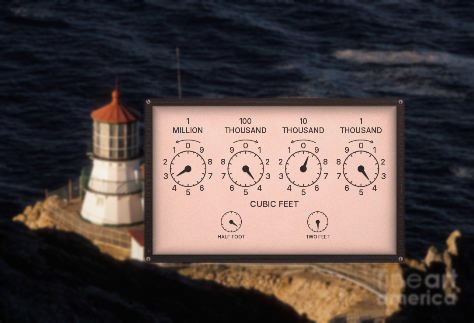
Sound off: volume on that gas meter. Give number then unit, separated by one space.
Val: 339400 ft³
